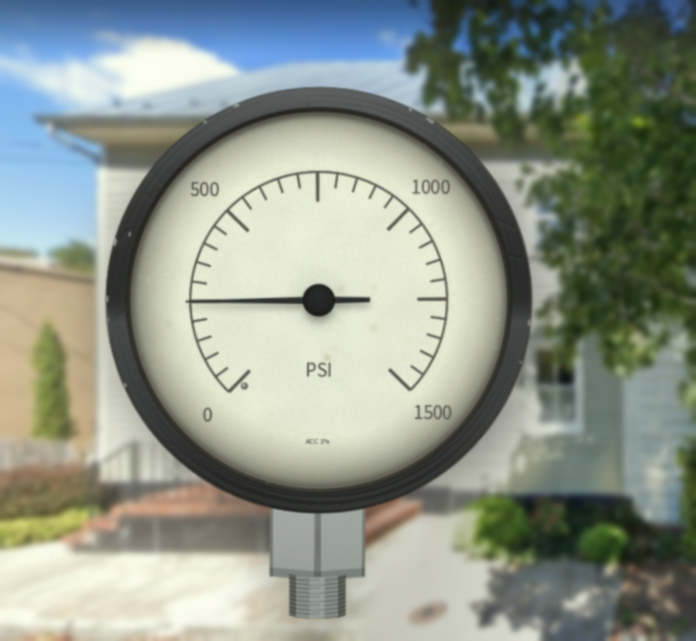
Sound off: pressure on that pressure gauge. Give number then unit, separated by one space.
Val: 250 psi
